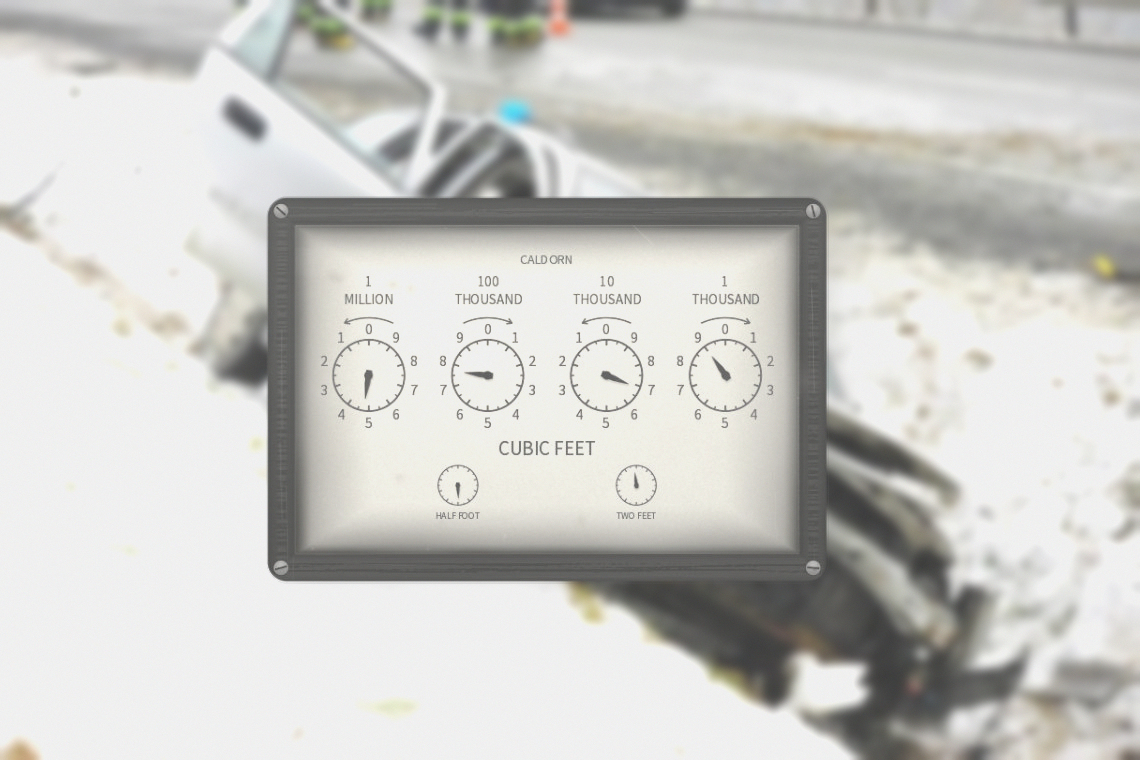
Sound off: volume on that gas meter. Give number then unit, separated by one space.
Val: 476900 ft³
